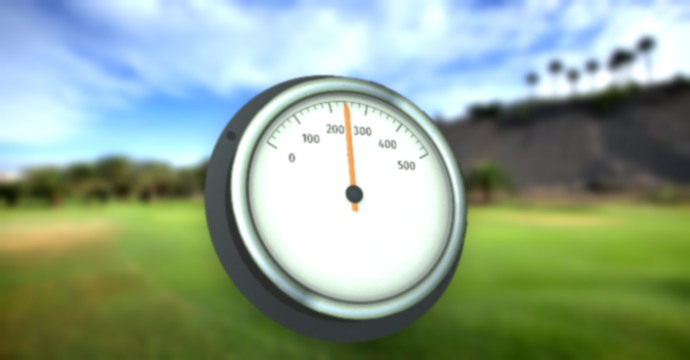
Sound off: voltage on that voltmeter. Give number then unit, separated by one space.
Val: 240 V
